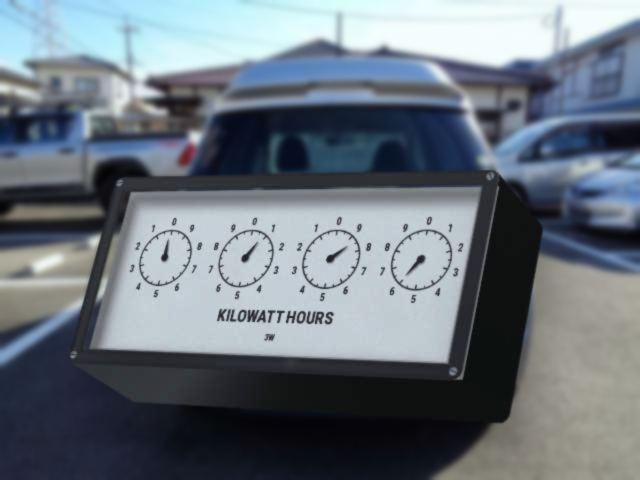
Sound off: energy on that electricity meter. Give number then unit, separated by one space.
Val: 86 kWh
